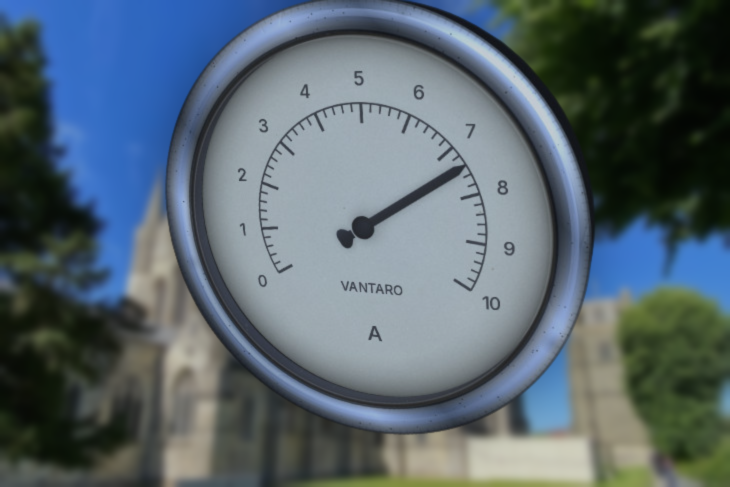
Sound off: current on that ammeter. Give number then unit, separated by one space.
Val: 7.4 A
